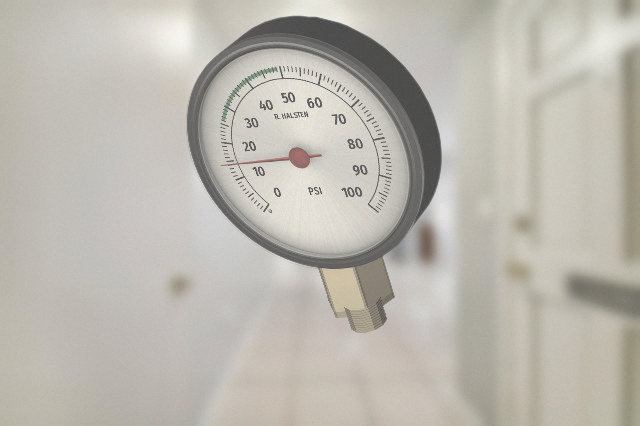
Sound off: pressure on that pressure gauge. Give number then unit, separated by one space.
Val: 15 psi
